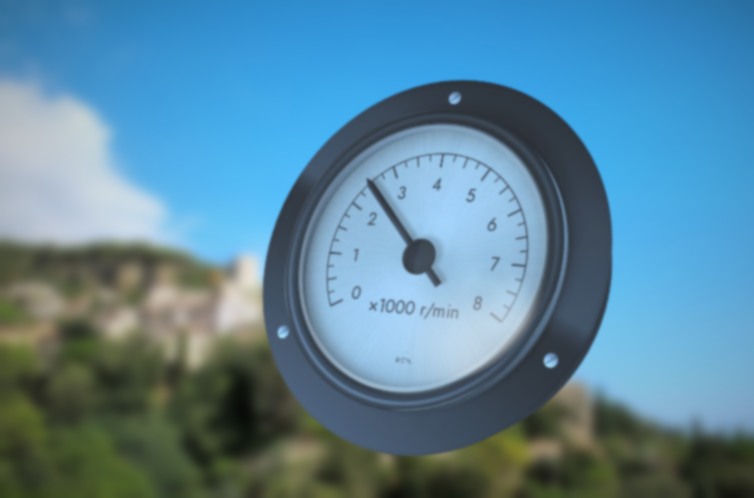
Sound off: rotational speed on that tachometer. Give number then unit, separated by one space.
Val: 2500 rpm
